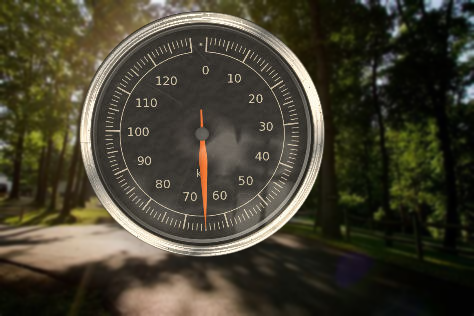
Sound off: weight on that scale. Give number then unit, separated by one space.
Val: 65 kg
